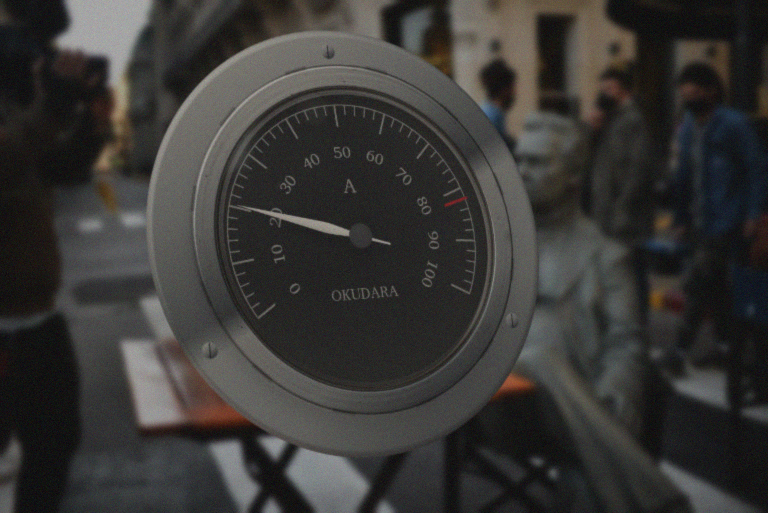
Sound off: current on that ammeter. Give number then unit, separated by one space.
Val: 20 A
